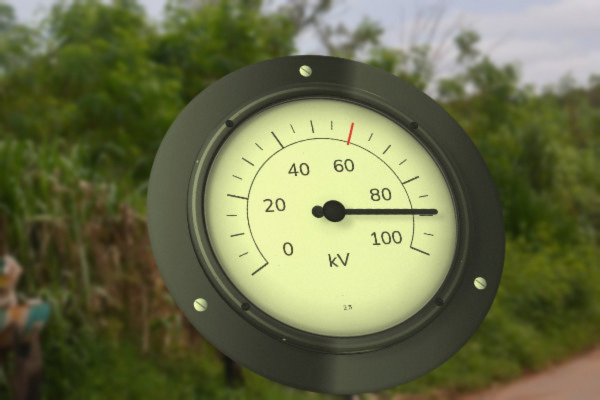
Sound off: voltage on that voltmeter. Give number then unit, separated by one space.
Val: 90 kV
